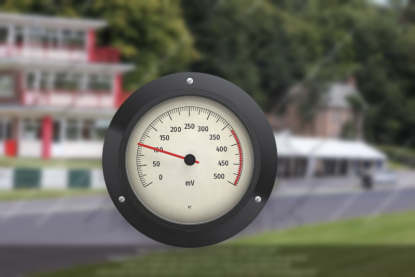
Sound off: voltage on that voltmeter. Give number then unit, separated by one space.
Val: 100 mV
